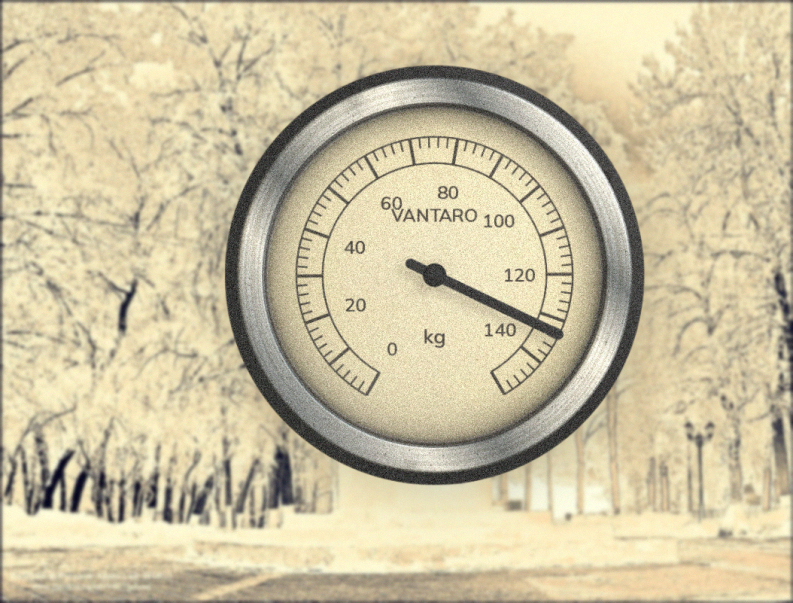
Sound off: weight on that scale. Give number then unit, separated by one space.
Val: 133 kg
